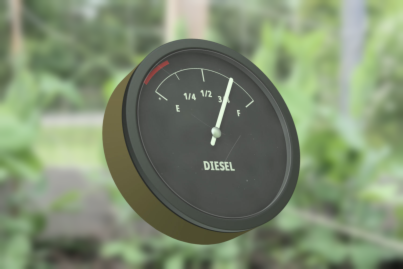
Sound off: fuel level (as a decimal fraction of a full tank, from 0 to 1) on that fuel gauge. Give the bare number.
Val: 0.75
